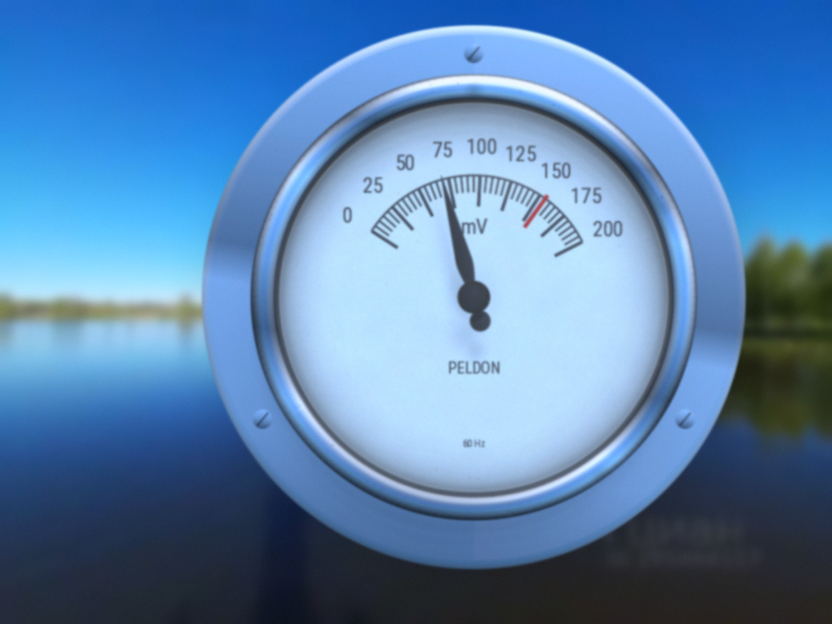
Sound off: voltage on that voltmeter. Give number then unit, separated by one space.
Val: 70 mV
